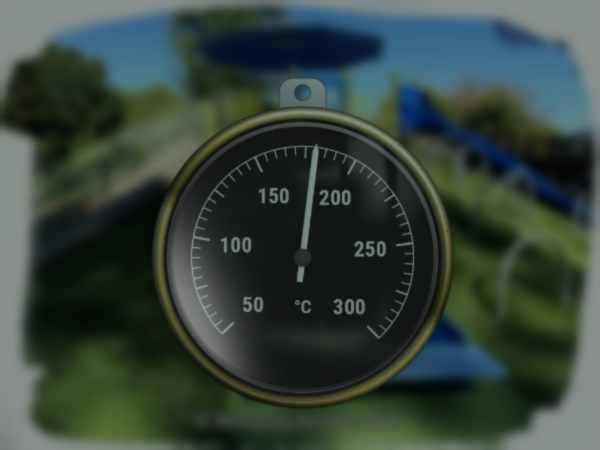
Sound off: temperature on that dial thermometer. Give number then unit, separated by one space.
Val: 180 °C
